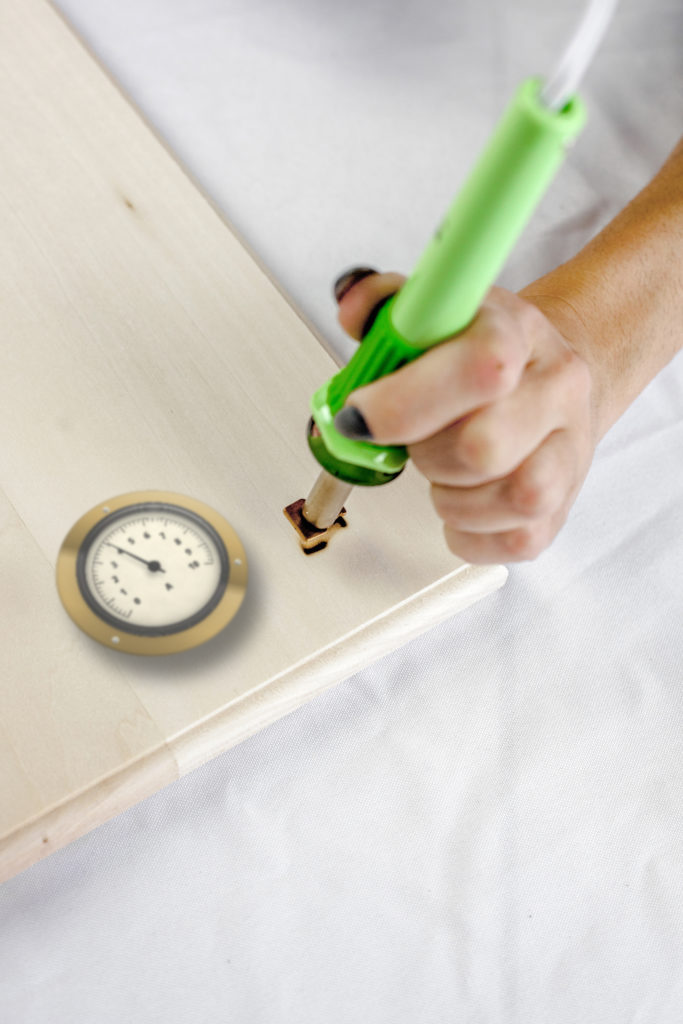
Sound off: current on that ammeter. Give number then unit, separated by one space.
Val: 4 A
